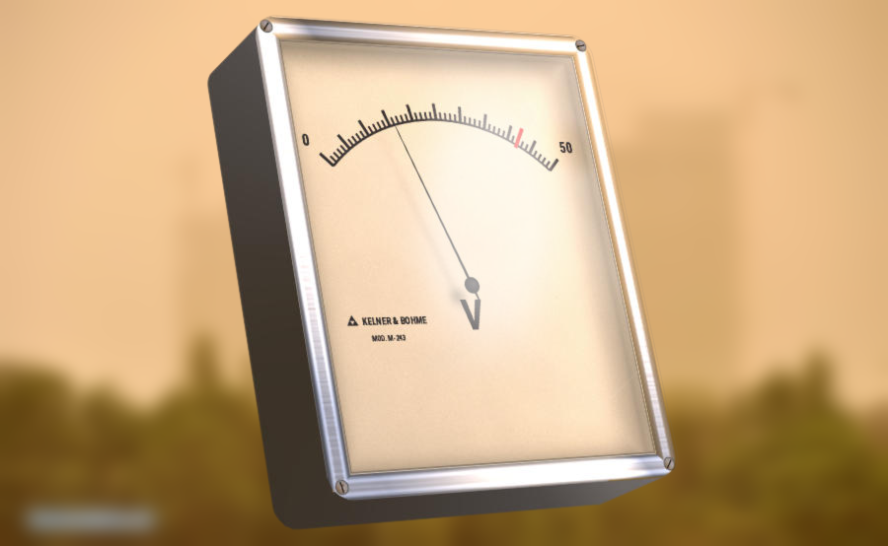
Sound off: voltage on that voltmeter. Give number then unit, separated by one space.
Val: 15 V
